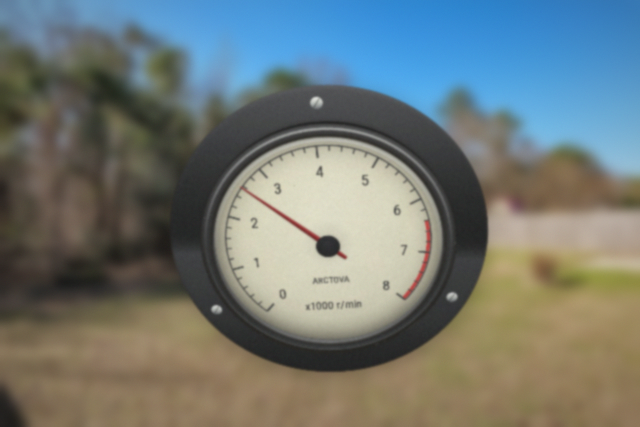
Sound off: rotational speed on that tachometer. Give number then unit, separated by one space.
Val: 2600 rpm
